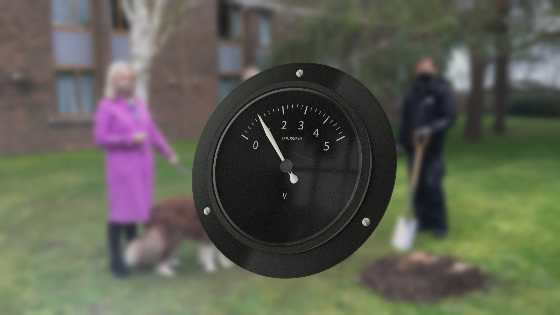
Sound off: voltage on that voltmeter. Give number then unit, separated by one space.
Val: 1 V
